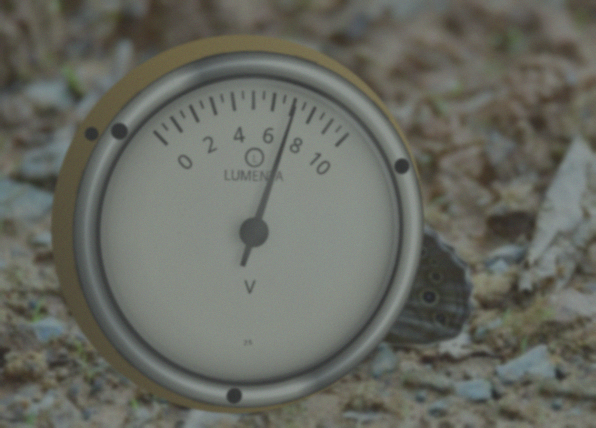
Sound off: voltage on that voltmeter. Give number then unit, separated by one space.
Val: 7 V
